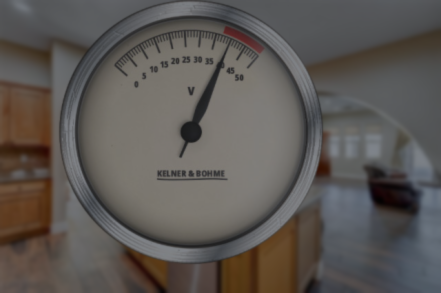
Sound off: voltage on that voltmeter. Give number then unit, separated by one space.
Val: 40 V
